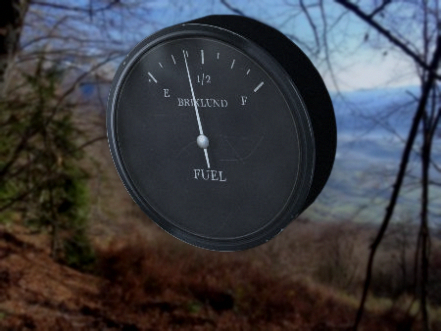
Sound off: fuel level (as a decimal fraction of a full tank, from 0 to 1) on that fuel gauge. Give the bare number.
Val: 0.375
